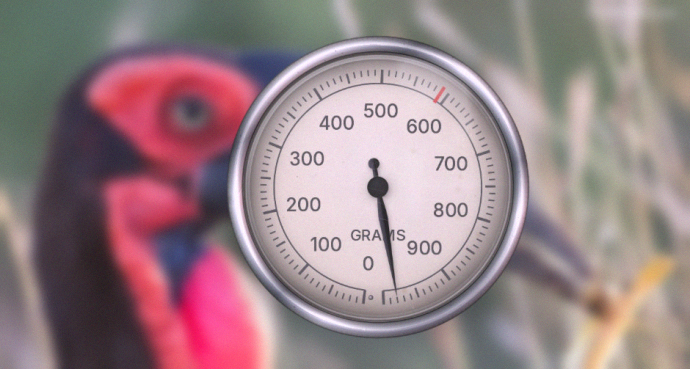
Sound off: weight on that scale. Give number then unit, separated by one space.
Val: 980 g
